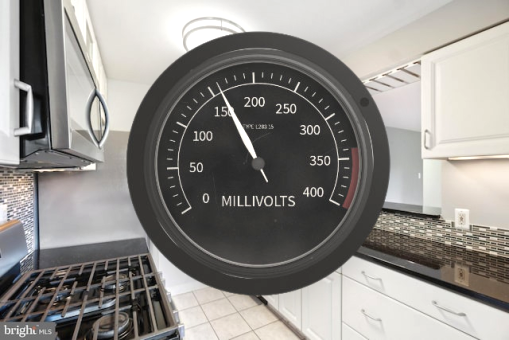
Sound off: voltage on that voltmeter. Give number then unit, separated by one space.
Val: 160 mV
